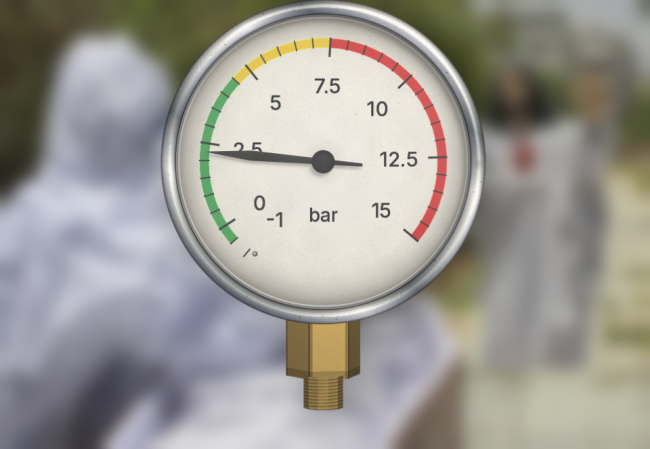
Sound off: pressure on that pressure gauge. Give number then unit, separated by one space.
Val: 2.25 bar
